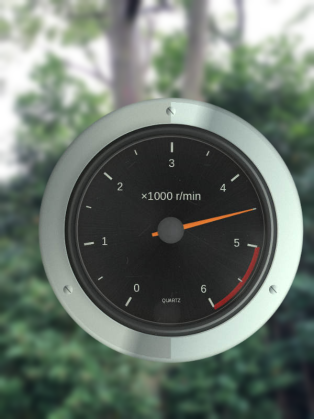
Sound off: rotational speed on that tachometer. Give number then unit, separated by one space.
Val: 4500 rpm
